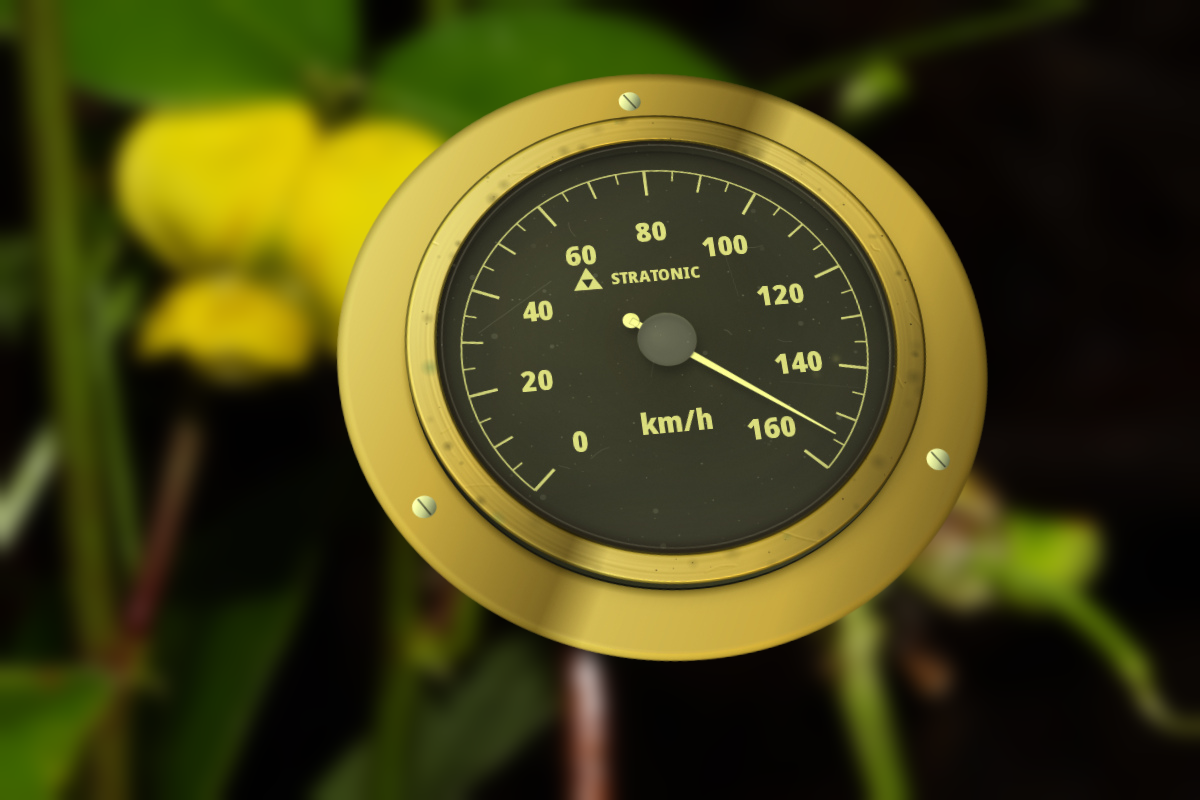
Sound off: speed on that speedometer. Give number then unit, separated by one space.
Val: 155 km/h
